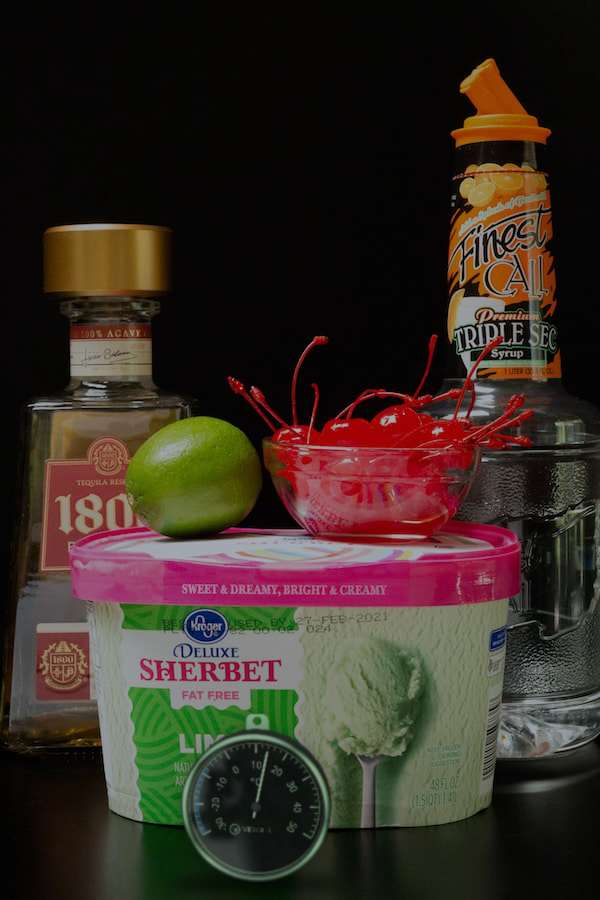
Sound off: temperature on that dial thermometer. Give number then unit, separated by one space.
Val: 14 °C
